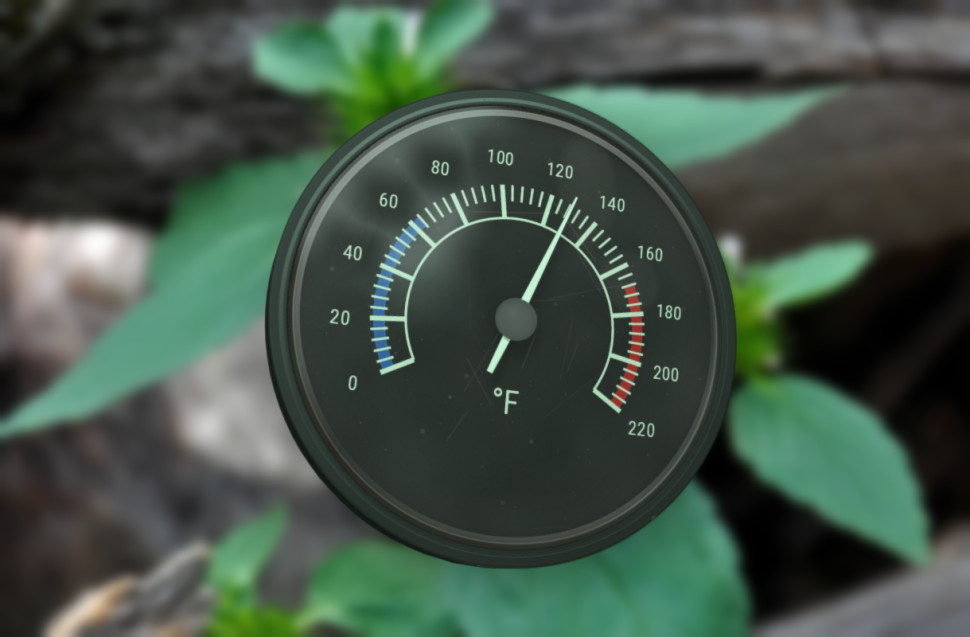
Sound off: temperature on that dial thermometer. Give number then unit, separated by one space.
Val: 128 °F
